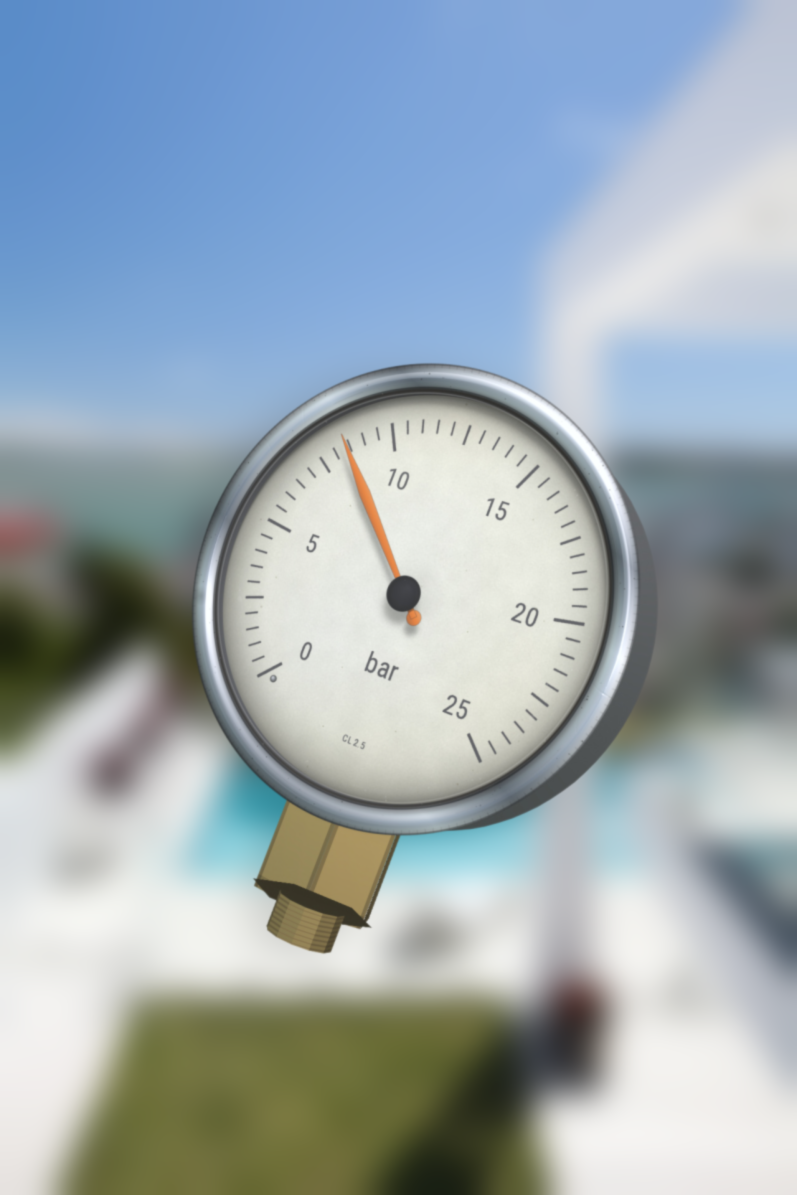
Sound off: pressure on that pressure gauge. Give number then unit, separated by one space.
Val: 8.5 bar
